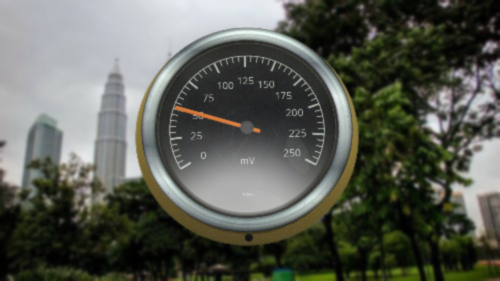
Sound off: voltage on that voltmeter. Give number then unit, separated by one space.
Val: 50 mV
